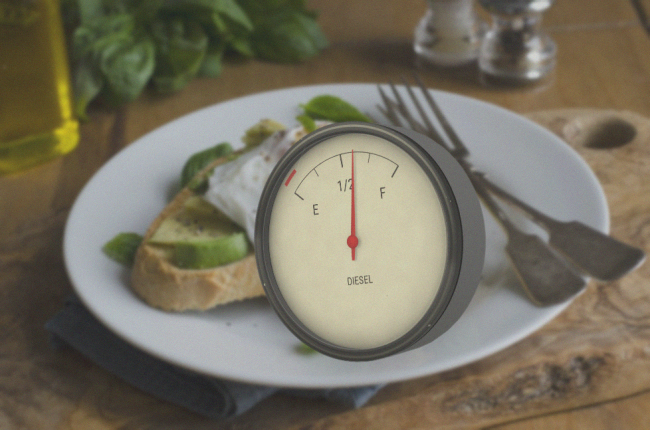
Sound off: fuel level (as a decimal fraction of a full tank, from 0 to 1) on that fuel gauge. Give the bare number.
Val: 0.625
